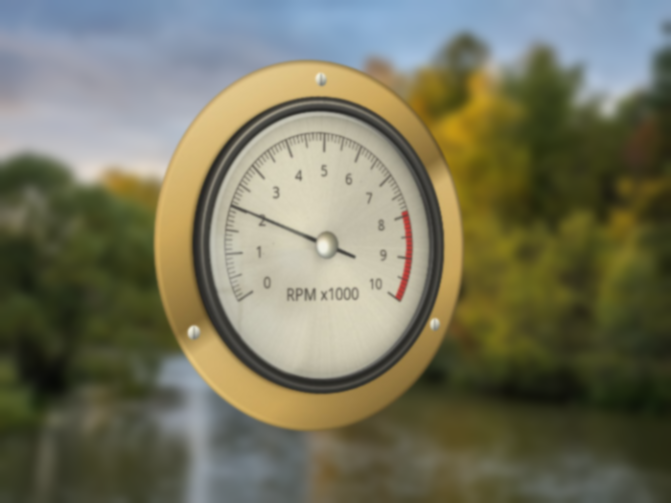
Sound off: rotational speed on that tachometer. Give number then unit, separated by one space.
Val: 2000 rpm
